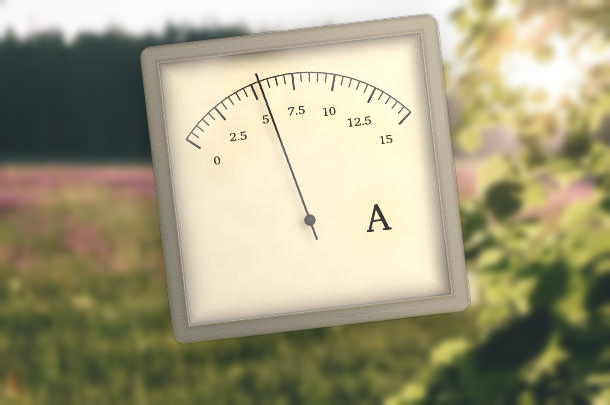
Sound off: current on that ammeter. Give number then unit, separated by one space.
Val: 5.5 A
